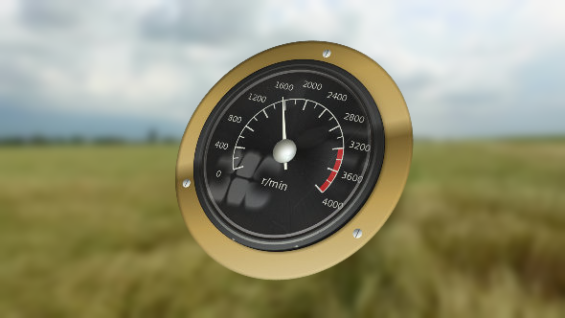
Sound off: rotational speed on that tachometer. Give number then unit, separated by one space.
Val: 1600 rpm
